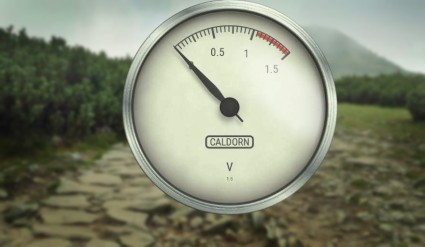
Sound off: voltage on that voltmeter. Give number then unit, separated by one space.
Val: 0 V
